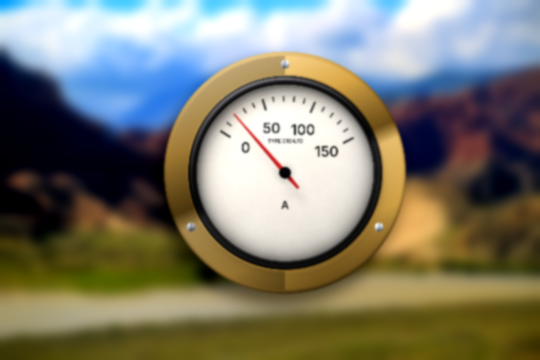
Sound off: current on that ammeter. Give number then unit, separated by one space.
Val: 20 A
